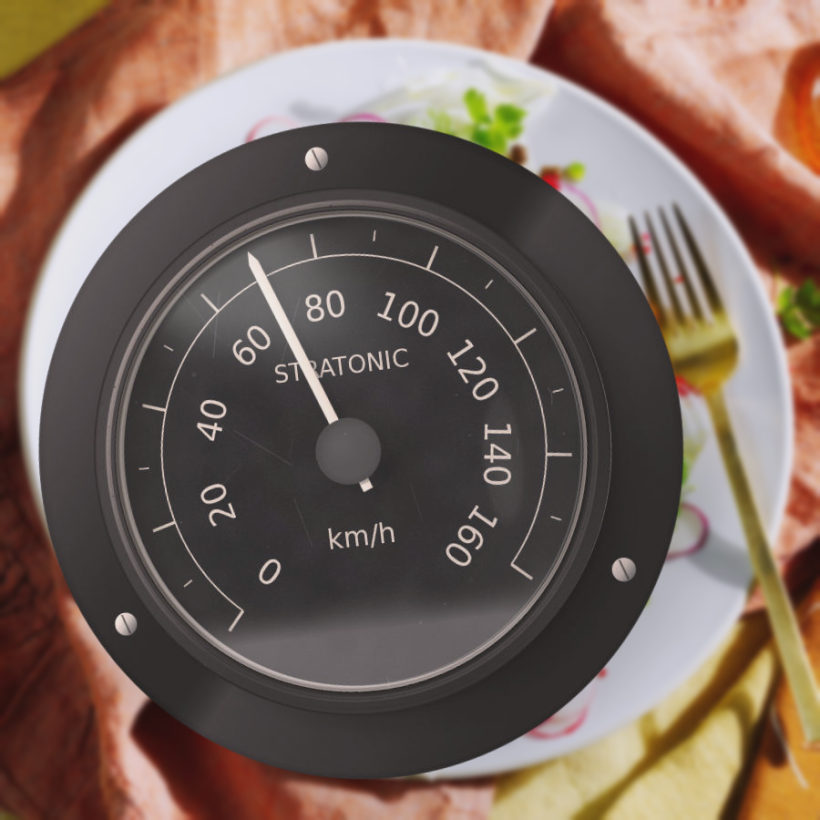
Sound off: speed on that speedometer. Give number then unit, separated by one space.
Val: 70 km/h
